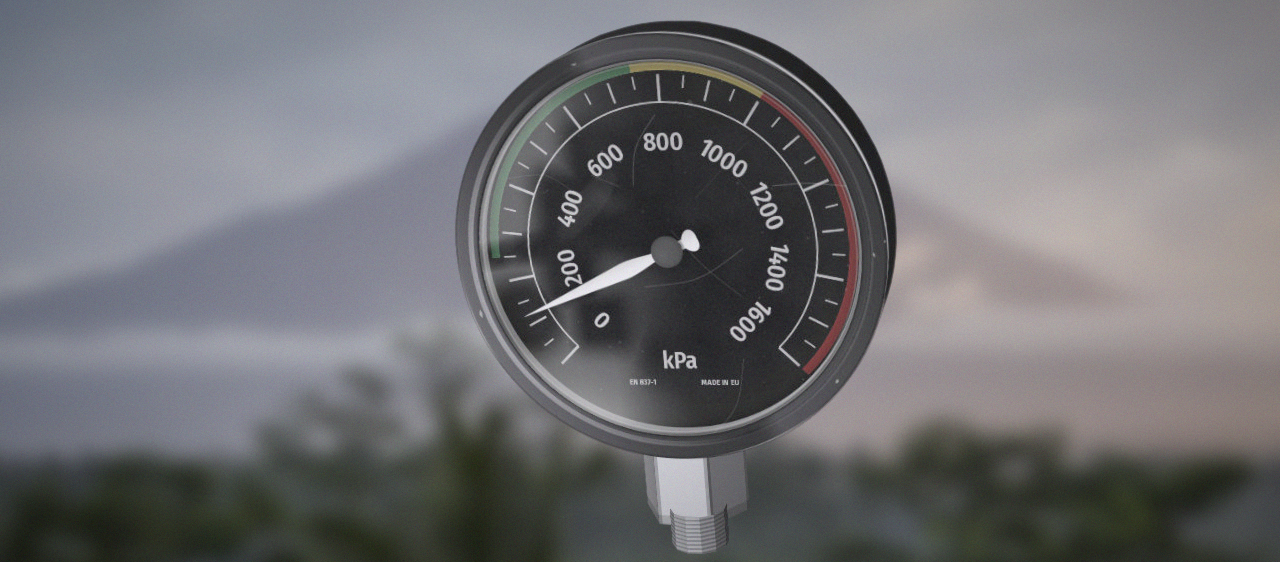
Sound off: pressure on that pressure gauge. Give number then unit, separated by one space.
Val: 125 kPa
